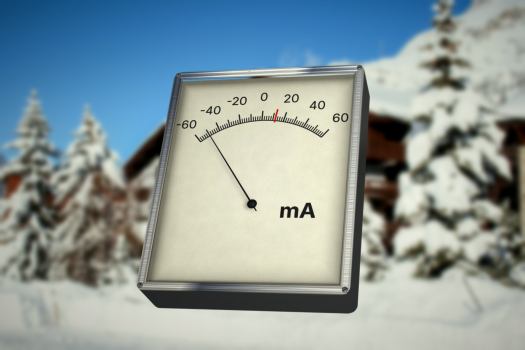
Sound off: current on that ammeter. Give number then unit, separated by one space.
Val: -50 mA
